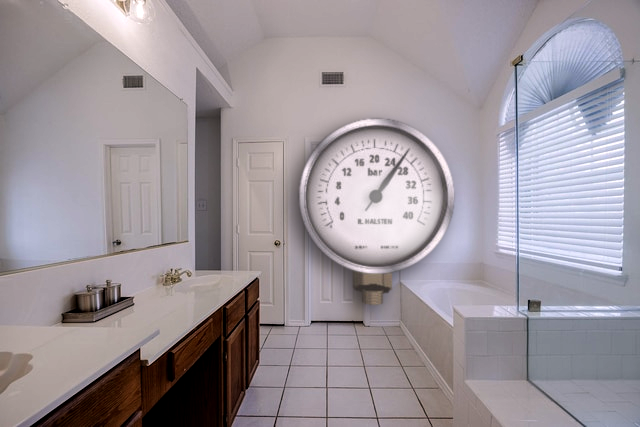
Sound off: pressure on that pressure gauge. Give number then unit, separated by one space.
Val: 26 bar
